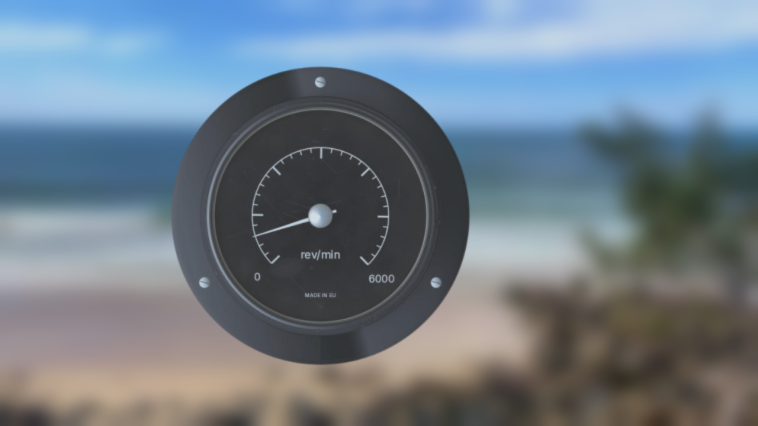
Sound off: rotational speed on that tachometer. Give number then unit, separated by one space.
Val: 600 rpm
